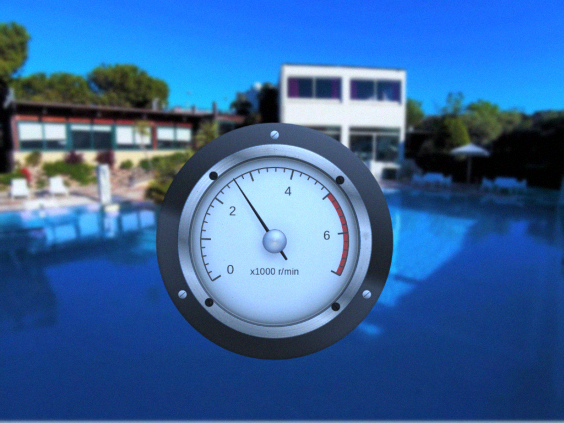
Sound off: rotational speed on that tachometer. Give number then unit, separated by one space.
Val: 2600 rpm
